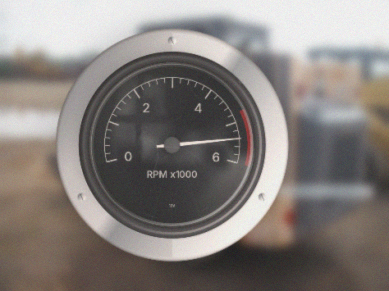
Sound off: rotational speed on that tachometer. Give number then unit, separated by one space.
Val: 5400 rpm
